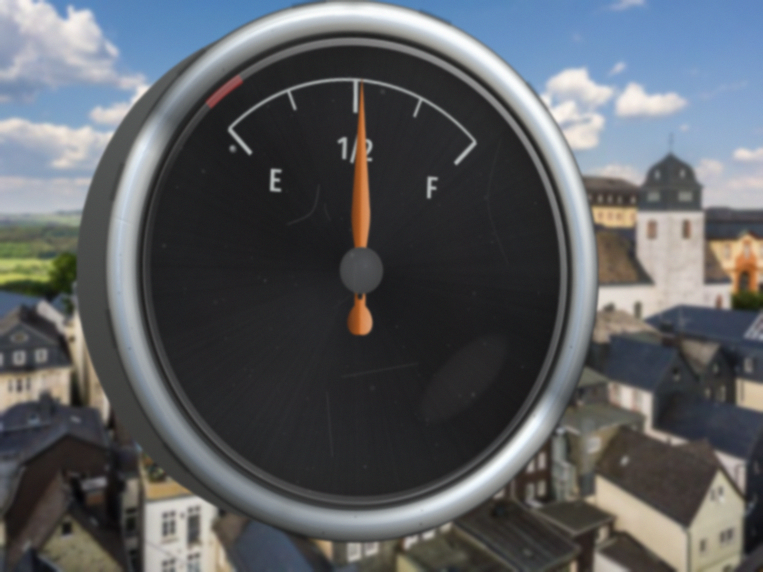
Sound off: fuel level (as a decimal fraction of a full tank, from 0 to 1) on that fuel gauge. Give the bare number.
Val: 0.5
